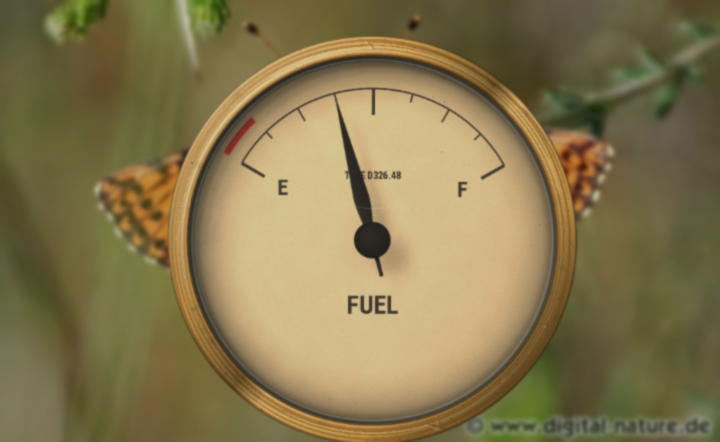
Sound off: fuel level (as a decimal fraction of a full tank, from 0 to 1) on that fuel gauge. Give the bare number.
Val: 0.375
